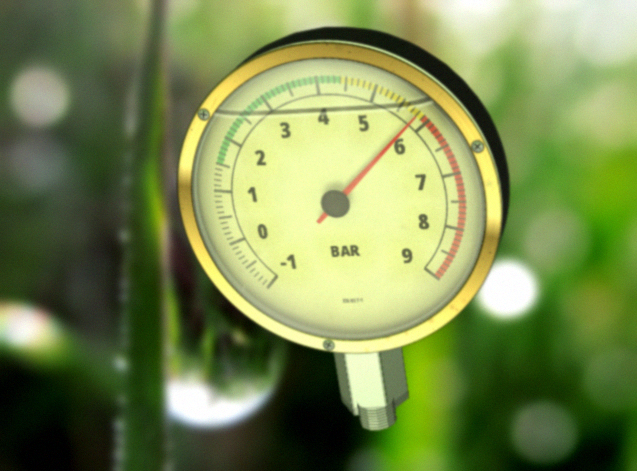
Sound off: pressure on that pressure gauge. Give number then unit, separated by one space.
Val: 5.8 bar
